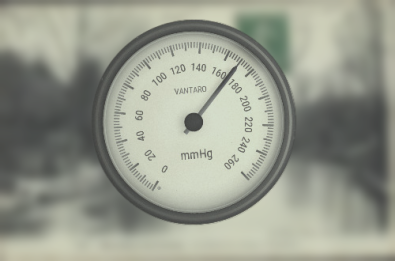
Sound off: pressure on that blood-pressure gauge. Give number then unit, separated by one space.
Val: 170 mmHg
